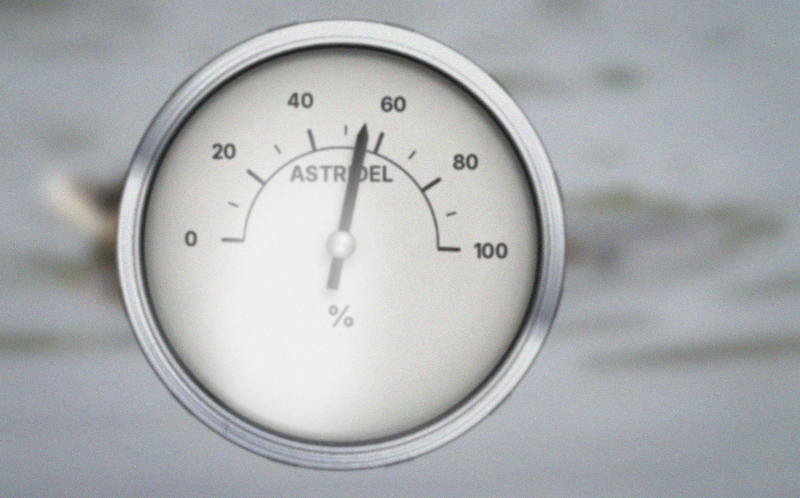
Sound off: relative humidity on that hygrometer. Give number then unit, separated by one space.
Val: 55 %
